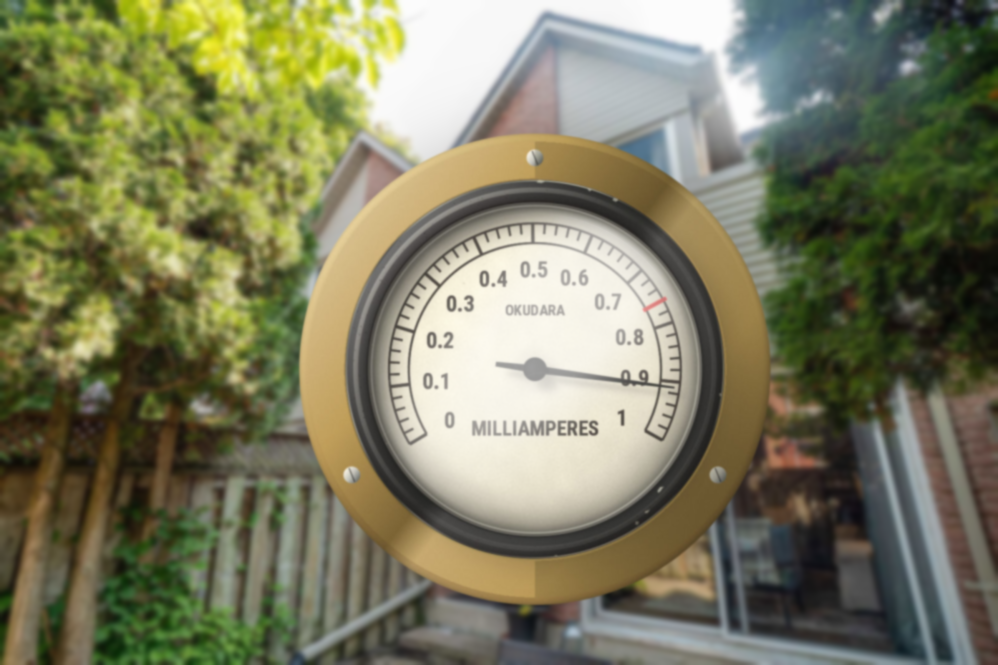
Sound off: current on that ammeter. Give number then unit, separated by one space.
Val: 0.91 mA
